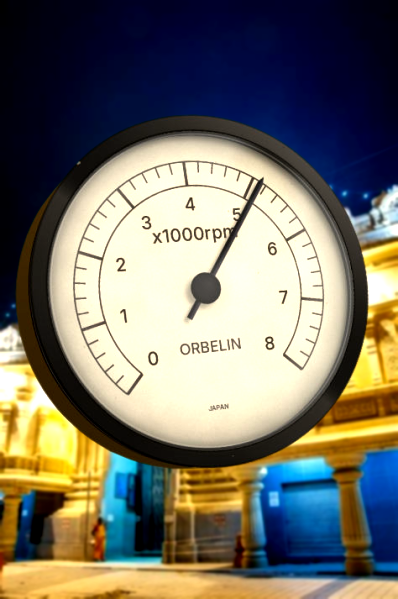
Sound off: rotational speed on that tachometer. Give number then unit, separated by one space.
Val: 5100 rpm
